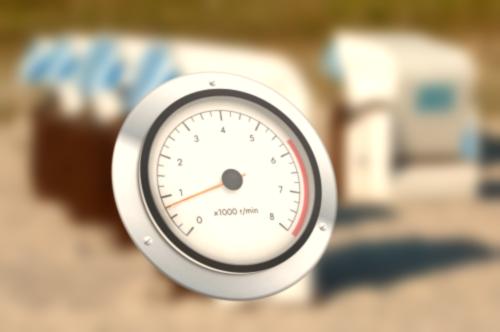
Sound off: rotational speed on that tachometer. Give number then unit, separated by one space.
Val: 750 rpm
